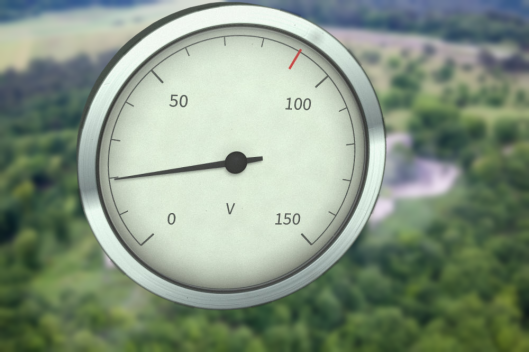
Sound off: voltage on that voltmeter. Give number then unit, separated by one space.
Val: 20 V
